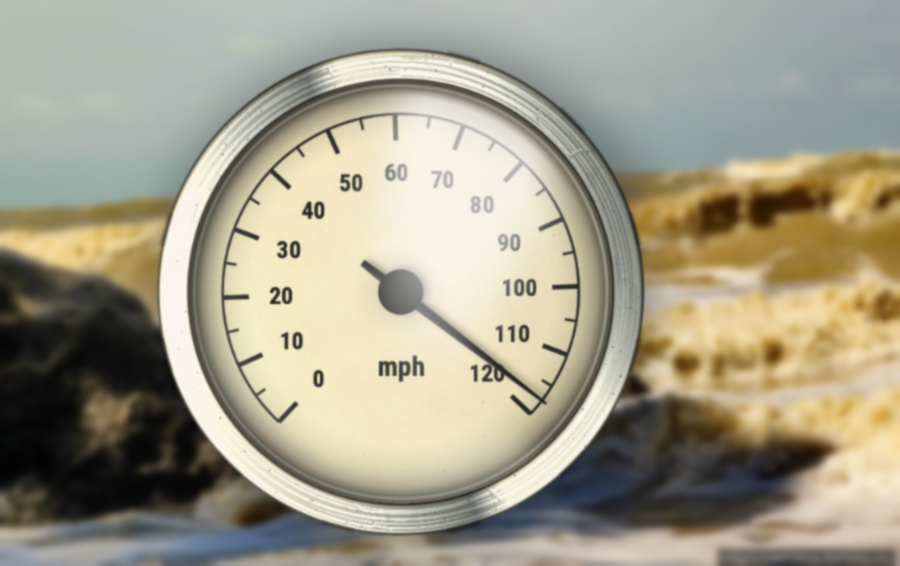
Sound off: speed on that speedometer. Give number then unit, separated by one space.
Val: 117.5 mph
